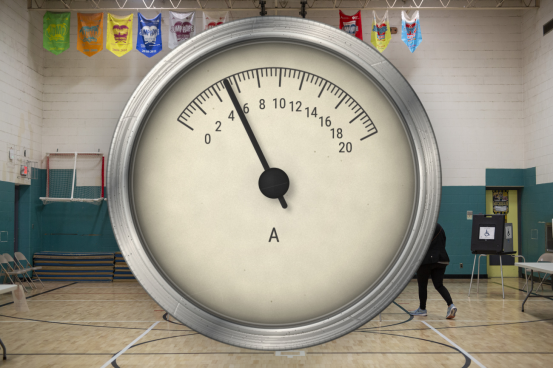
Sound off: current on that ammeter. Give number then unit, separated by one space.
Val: 5.2 A
